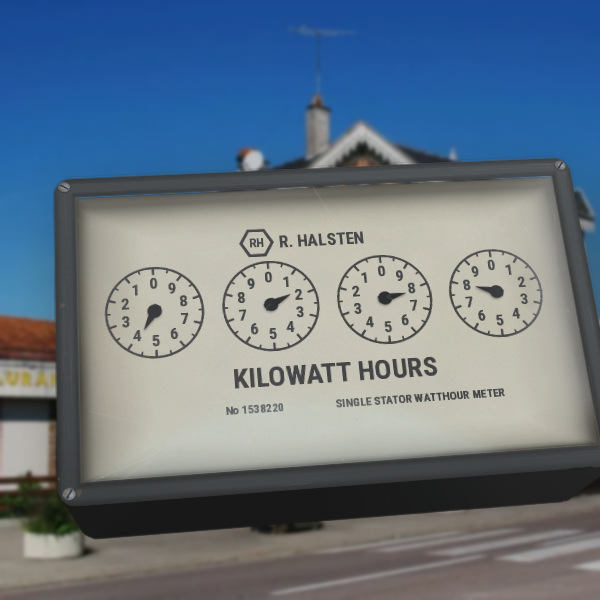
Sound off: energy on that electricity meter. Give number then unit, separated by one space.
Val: 4178 kWh
